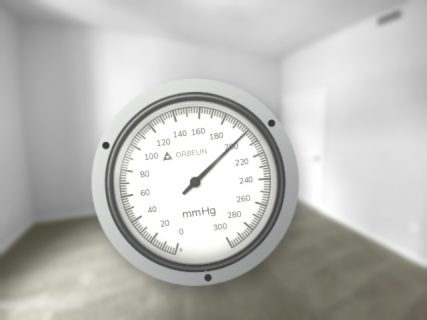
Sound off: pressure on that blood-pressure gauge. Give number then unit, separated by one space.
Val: 200 mmHg
